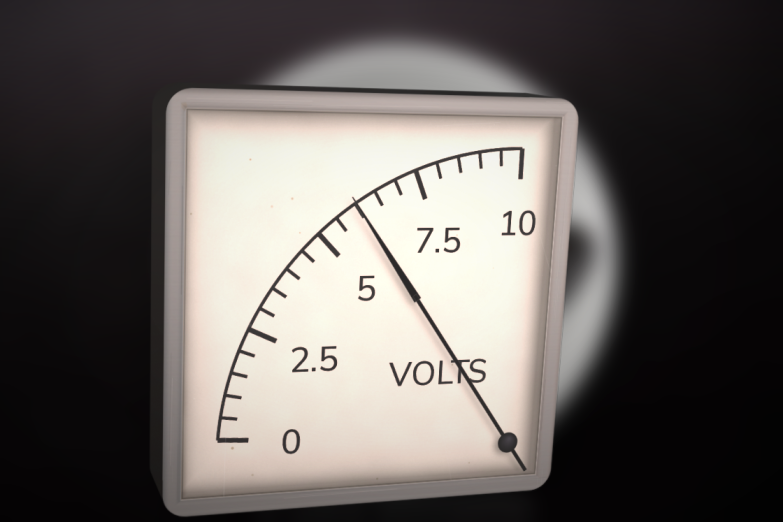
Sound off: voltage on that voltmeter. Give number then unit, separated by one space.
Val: 6 V
